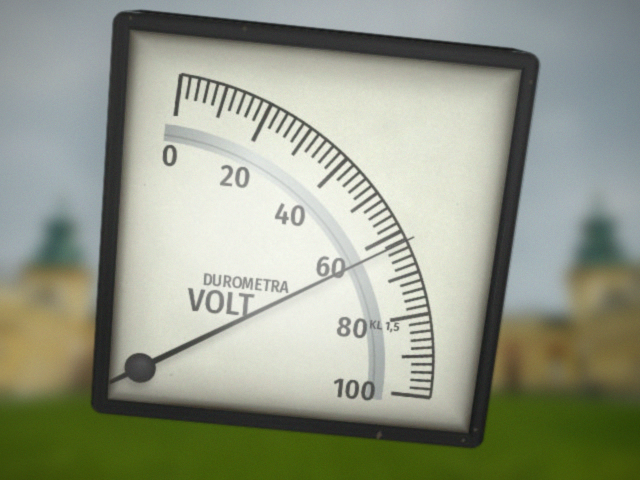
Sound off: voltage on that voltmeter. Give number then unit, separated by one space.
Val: 62 V
